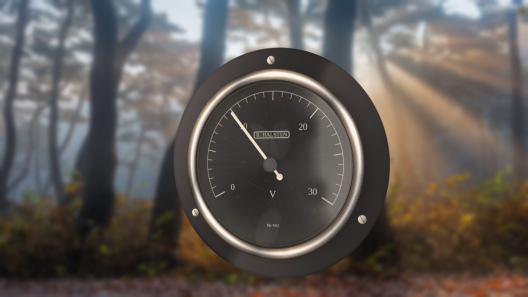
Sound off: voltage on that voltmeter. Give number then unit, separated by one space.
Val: 10 V
